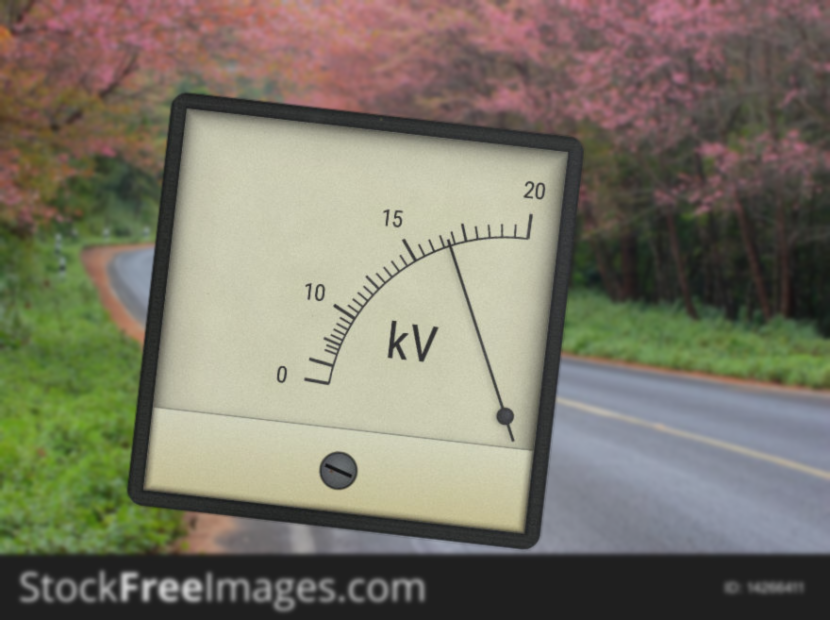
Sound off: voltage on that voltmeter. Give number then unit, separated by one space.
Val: 16.75 kV
